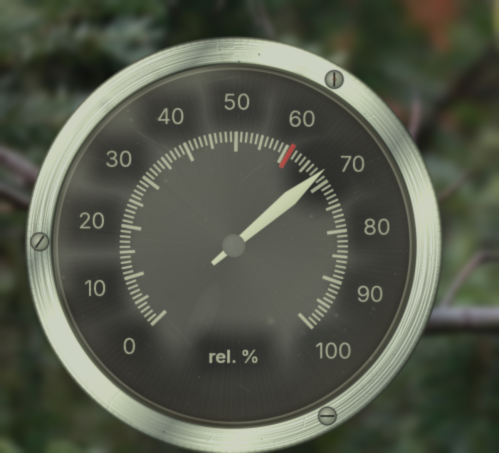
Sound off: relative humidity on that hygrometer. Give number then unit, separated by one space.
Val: 68 %
